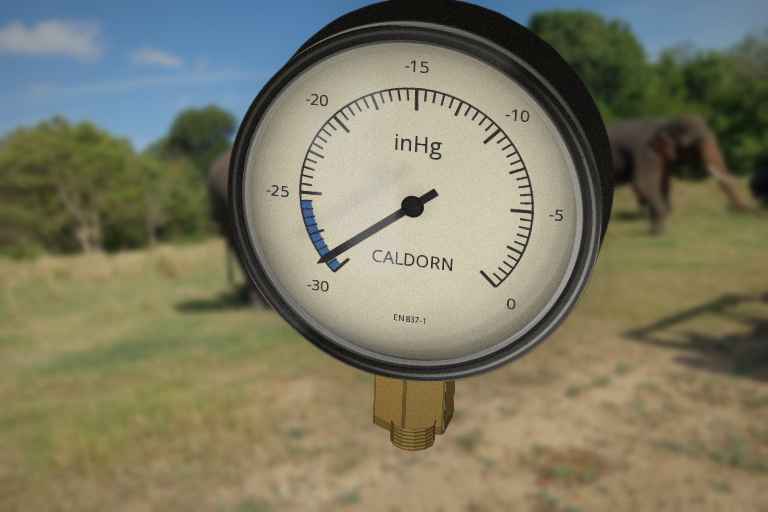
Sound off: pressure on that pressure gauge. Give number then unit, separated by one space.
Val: -29 inHg
